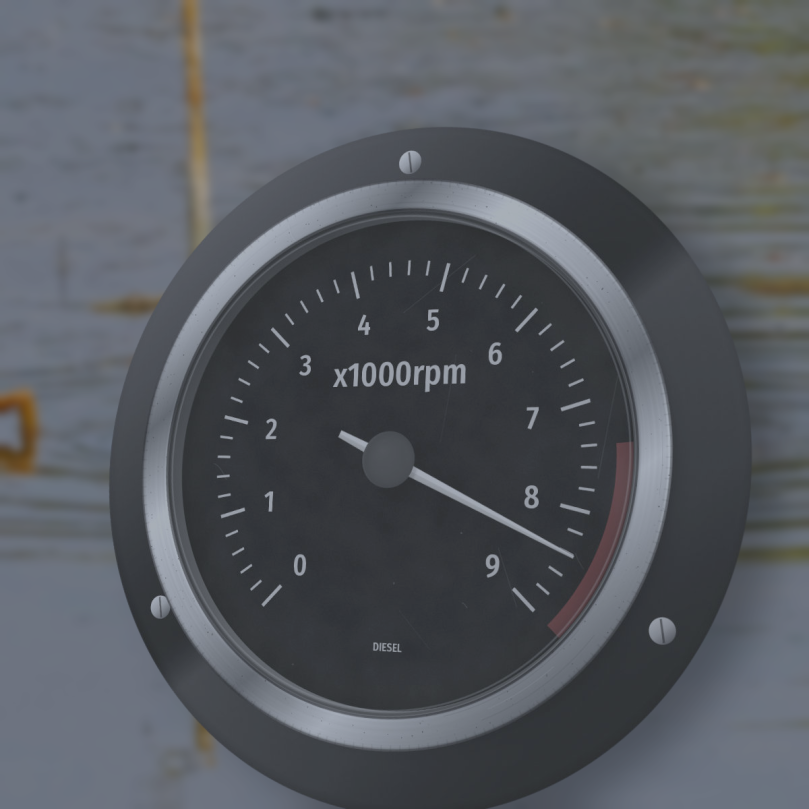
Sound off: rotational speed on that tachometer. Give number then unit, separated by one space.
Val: 8400 rpm
